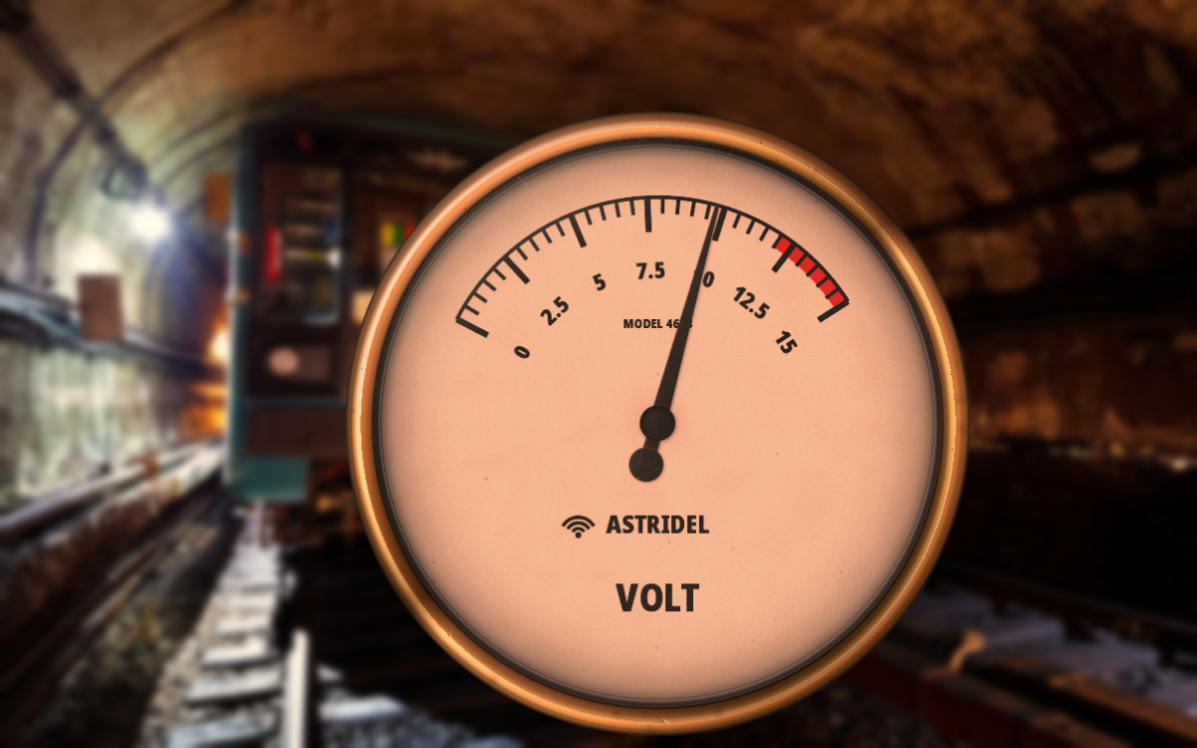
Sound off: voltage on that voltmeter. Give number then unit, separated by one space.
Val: 9.75 V
